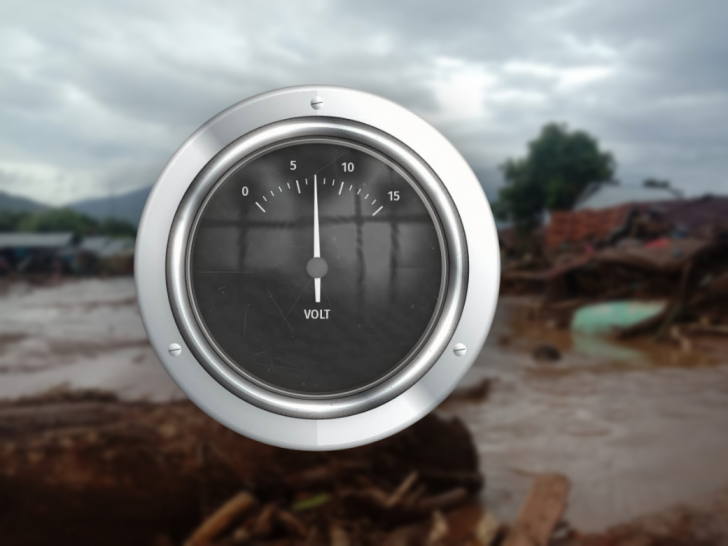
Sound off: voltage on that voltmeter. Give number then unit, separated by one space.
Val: 7 V
